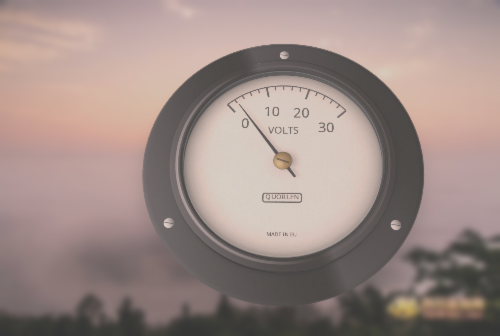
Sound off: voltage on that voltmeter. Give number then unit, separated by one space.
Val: 2 V
